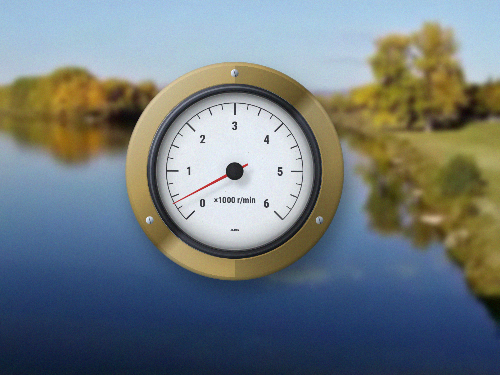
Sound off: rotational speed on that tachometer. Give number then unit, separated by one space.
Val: 375 rpm
